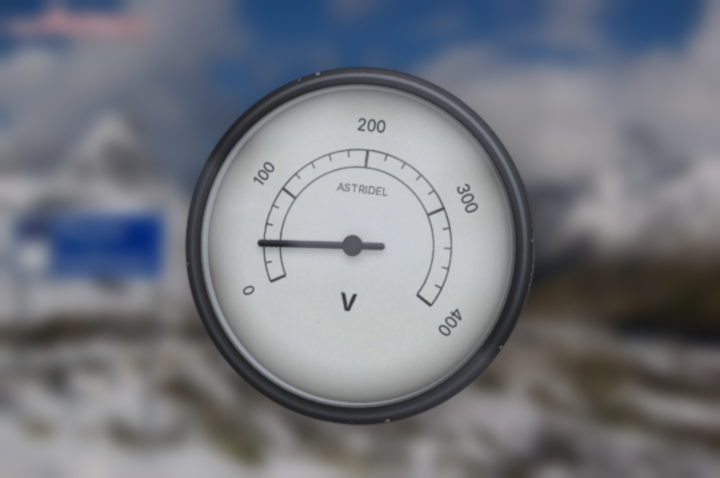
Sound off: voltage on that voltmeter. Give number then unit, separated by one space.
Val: 40 V
